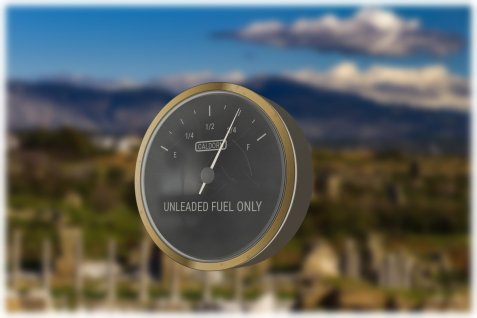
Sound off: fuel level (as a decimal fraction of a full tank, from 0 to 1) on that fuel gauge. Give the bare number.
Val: 0.75
